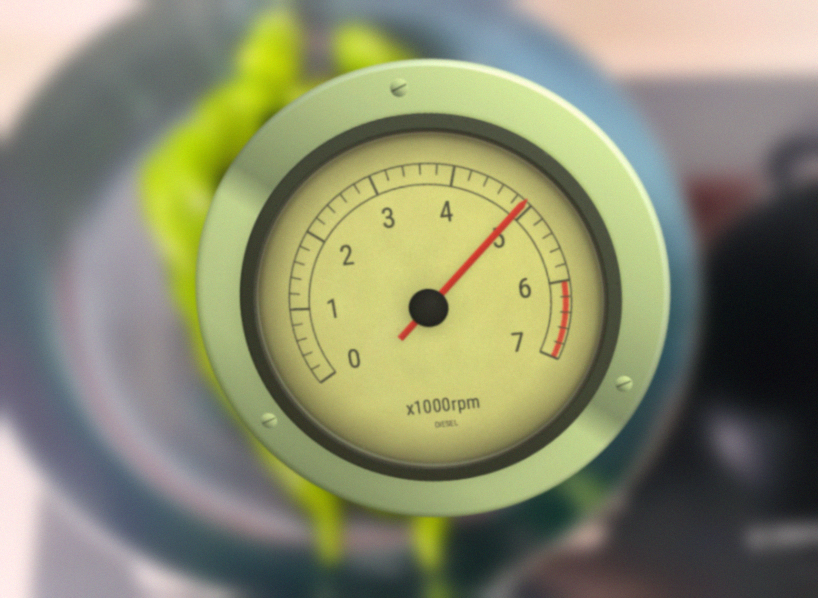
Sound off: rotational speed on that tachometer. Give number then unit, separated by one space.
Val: 4900 rpm
